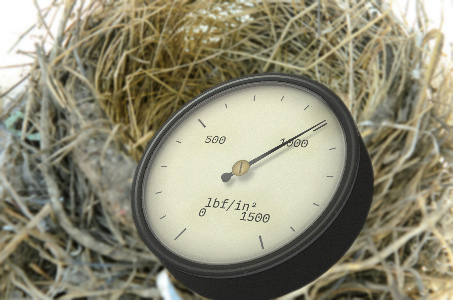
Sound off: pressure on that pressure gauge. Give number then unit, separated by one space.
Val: 1000 psi
